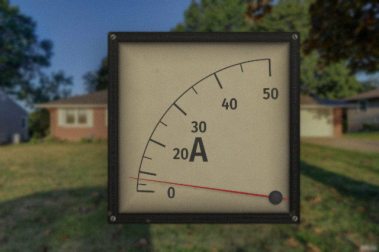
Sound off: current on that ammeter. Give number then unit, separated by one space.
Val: 7.5 A
